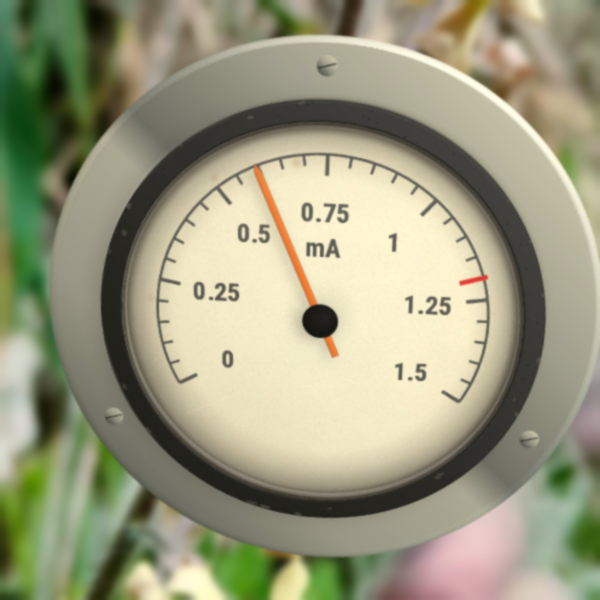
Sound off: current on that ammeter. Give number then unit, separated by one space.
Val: 0.6 mA
